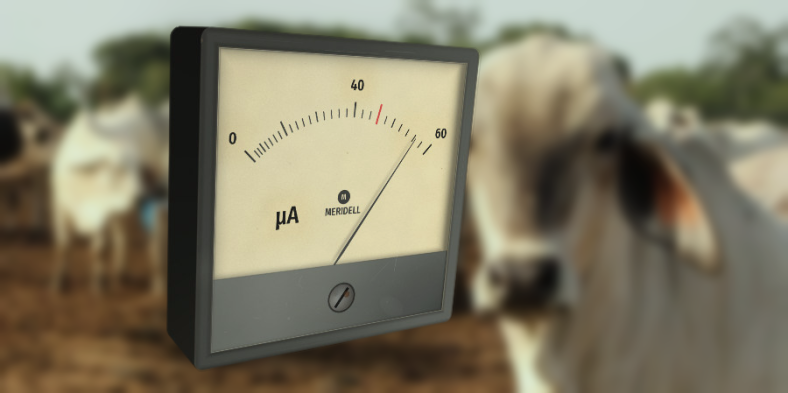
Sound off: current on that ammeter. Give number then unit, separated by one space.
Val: 56 µA
